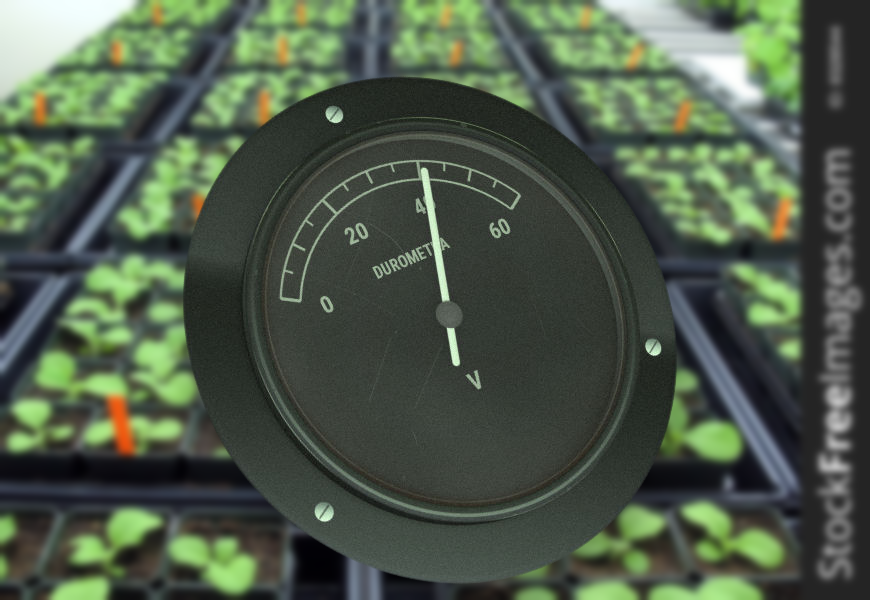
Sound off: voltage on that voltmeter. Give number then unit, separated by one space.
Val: 40 V
